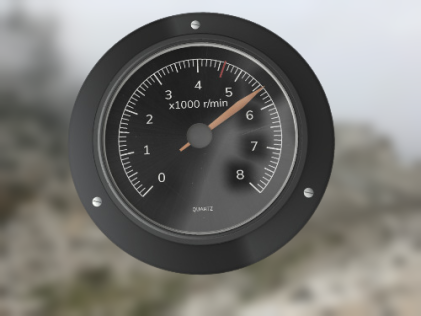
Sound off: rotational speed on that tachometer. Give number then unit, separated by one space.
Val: 5600 rpm
